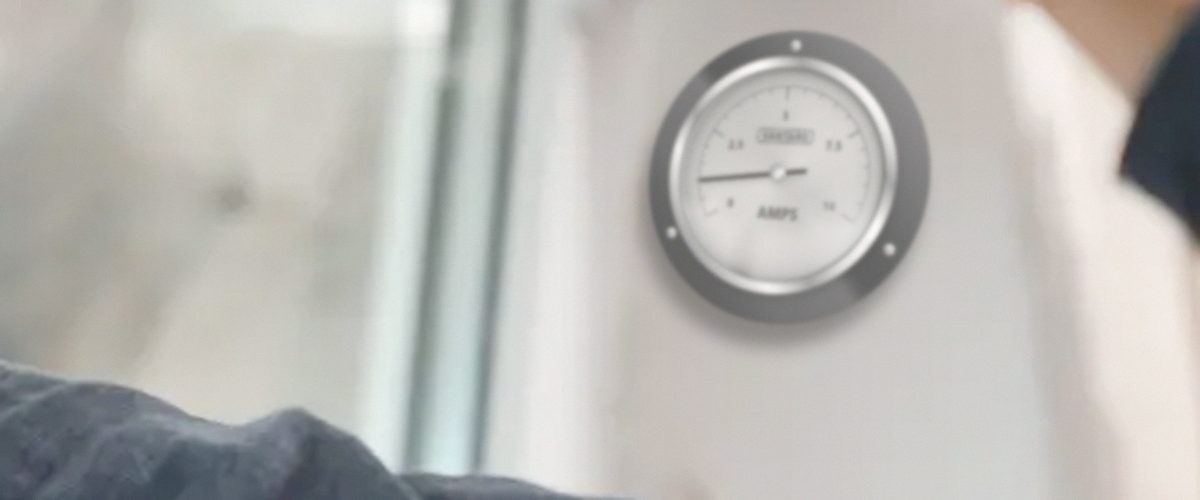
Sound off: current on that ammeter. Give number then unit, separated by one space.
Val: 1 A
